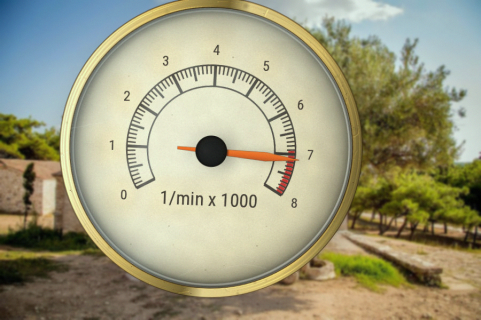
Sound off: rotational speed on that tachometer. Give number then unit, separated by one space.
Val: 7100 rpm
